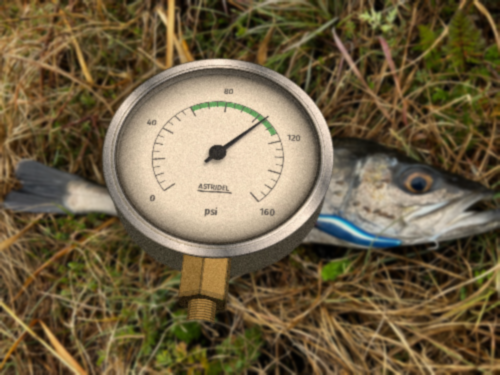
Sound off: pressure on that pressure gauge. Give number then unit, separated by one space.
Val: 105 psi
